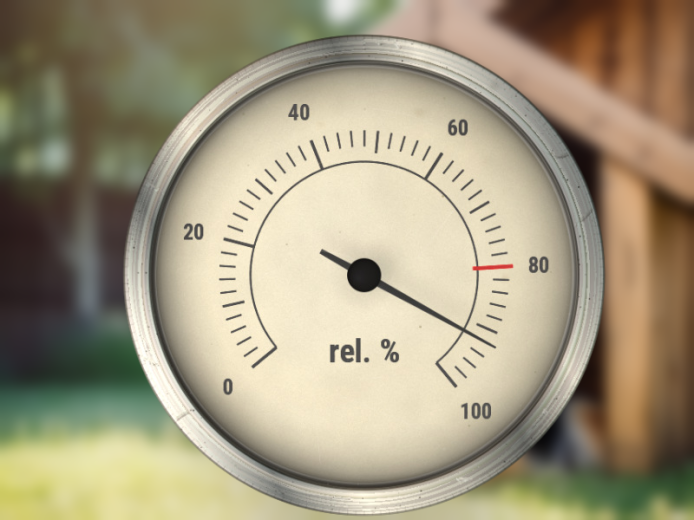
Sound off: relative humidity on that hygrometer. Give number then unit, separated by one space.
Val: 92 %
